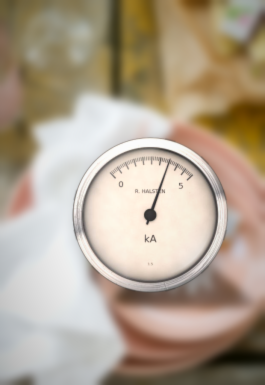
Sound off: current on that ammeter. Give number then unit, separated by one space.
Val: 3.5 kA
